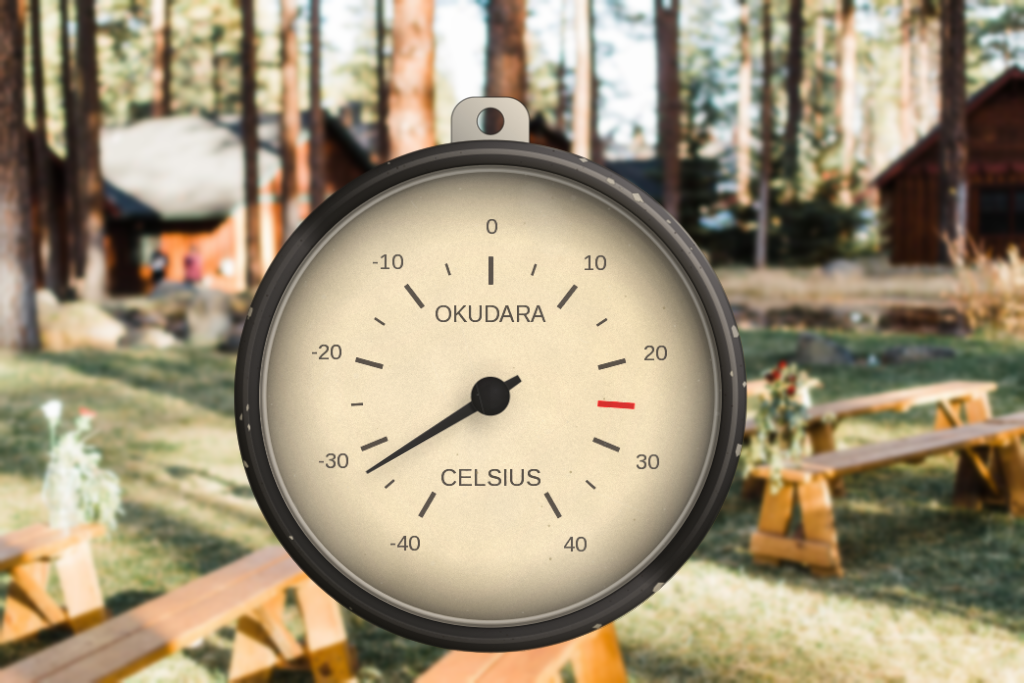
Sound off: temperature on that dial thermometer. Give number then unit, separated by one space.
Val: -32.5 °C
